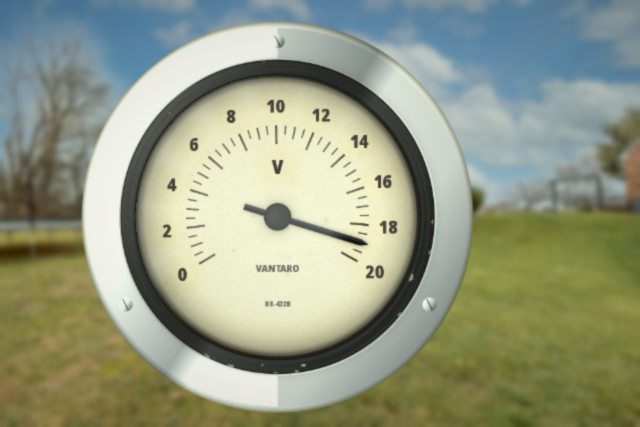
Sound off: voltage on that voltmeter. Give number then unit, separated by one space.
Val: 19 V
